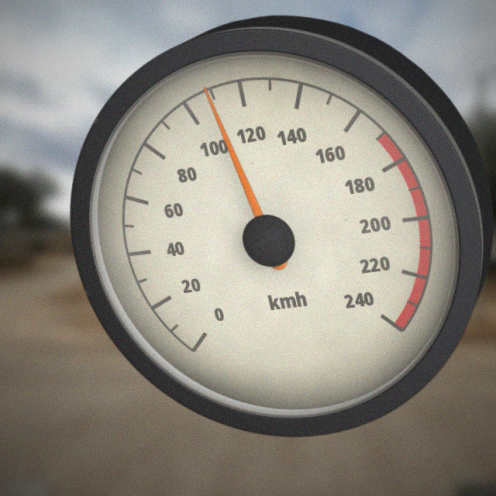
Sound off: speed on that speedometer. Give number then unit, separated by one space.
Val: 110 km/h
